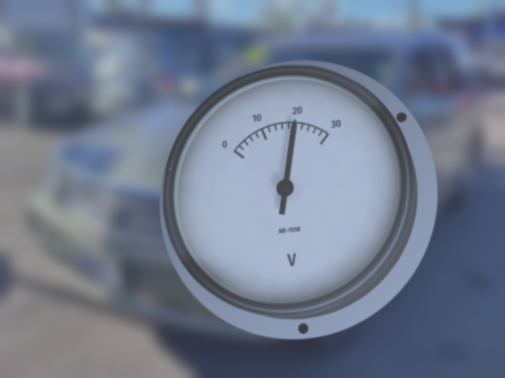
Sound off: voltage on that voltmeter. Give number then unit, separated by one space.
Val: 20 V
